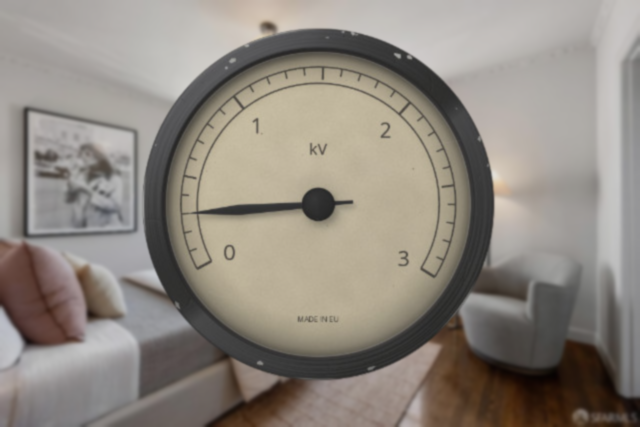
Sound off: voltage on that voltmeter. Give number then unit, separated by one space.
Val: 0.3 kV
